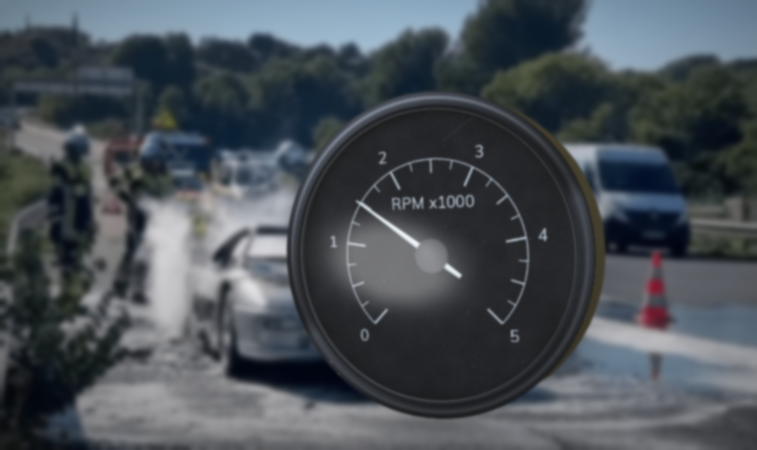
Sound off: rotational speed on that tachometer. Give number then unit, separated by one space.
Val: 1500 rpm
